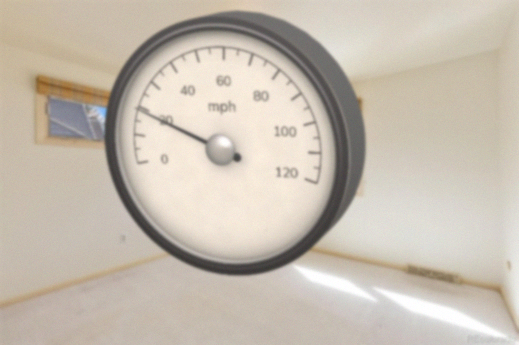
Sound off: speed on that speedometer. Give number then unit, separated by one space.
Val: 20 mph
